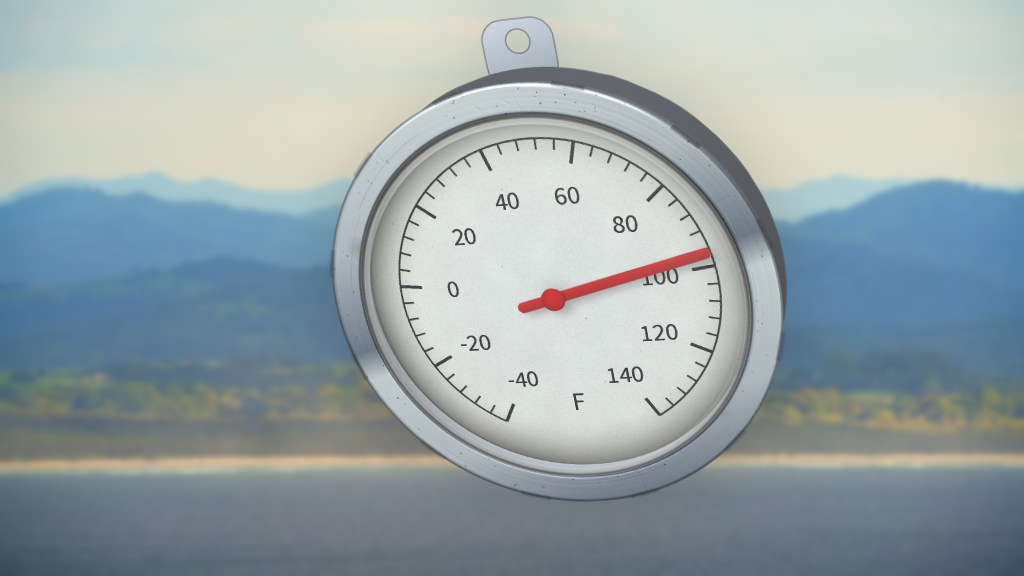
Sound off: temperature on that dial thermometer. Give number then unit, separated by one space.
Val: 96 °F
